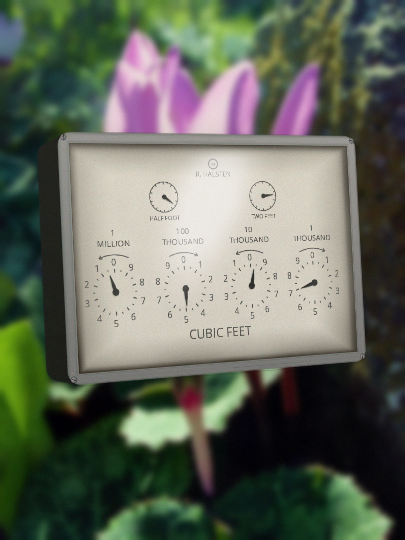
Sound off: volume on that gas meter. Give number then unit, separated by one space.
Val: 49700 ft³
